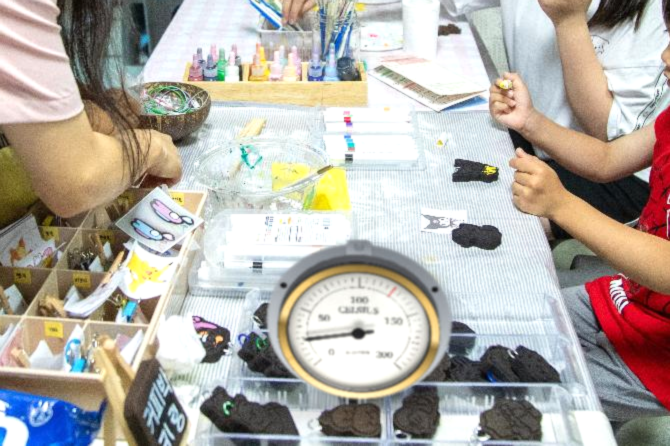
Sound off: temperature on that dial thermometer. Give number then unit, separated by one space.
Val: 25 °C
